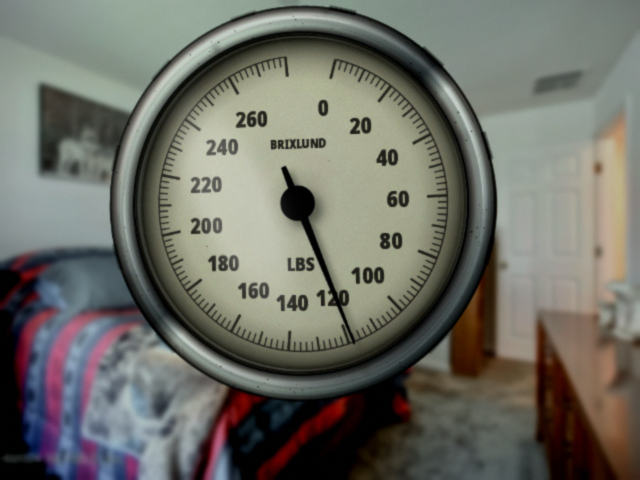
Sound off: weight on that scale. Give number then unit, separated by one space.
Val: 118 lb
